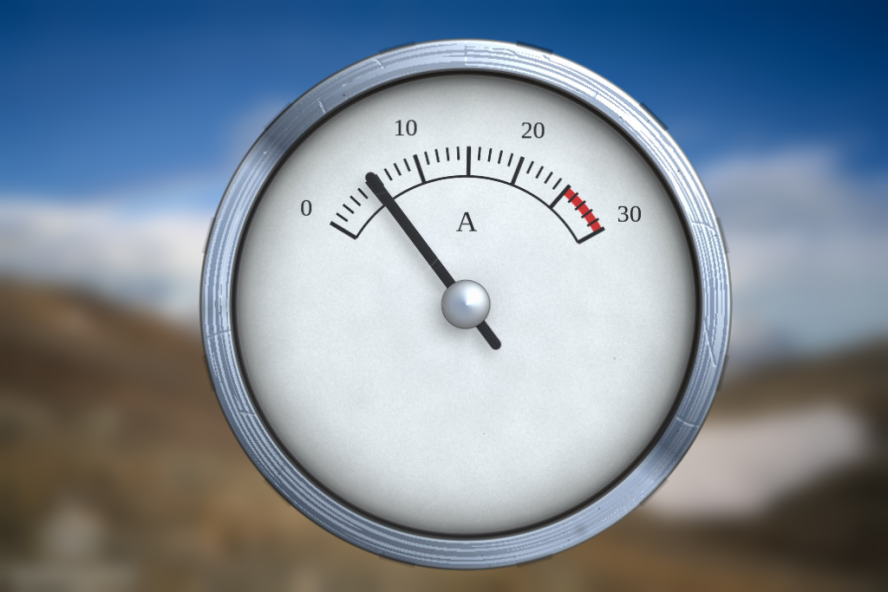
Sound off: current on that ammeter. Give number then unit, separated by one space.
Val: 5.5 A
